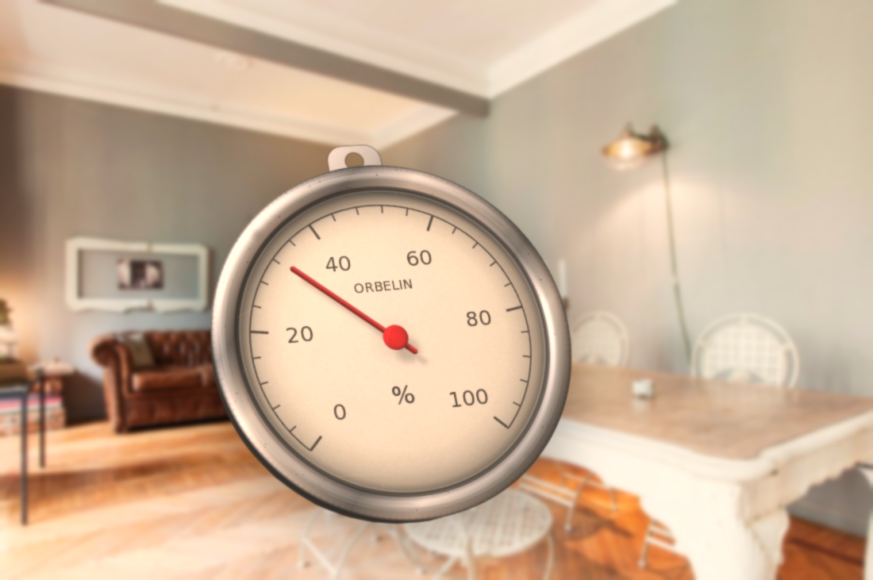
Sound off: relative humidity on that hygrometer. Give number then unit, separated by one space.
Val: 32 %
